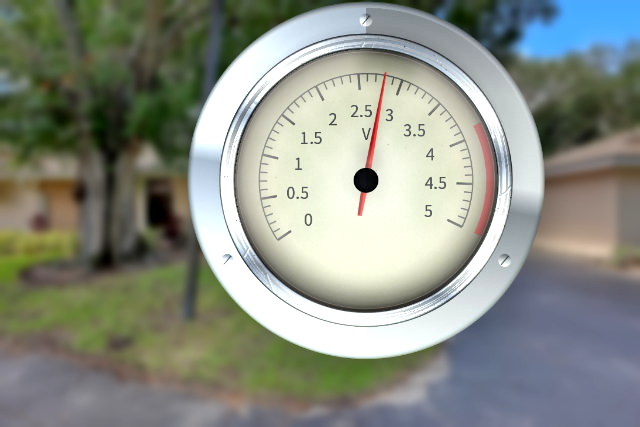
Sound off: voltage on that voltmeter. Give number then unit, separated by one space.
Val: 2.8 V
